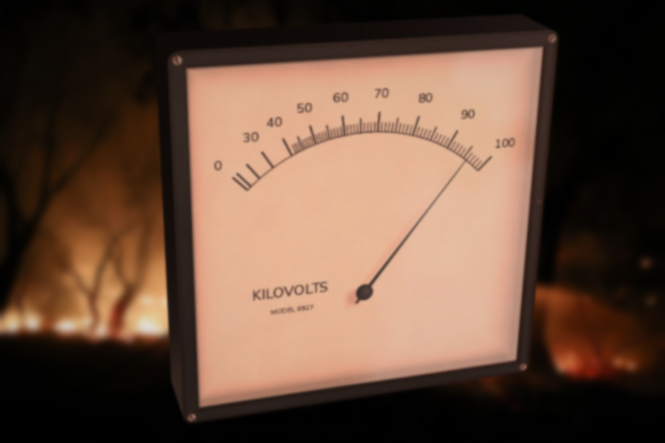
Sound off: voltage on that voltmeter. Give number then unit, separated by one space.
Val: 95 kV
